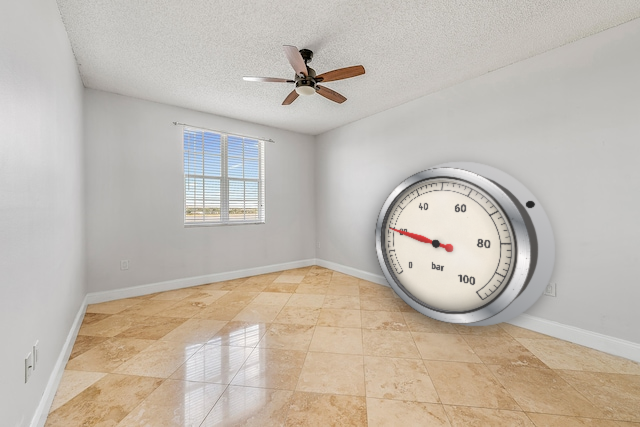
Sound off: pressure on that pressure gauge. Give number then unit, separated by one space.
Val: 20 bar
